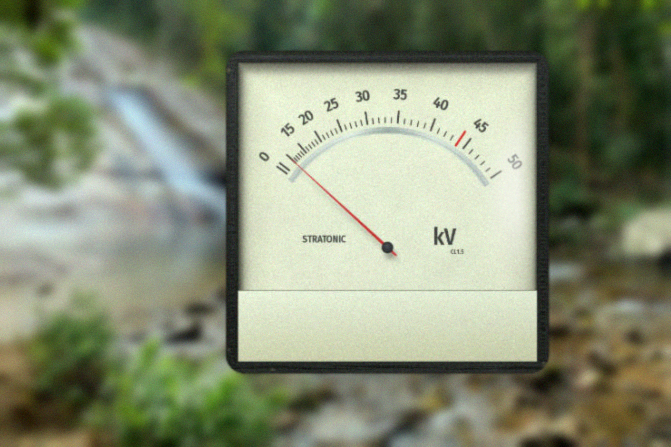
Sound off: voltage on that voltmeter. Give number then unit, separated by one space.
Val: 10 kV
